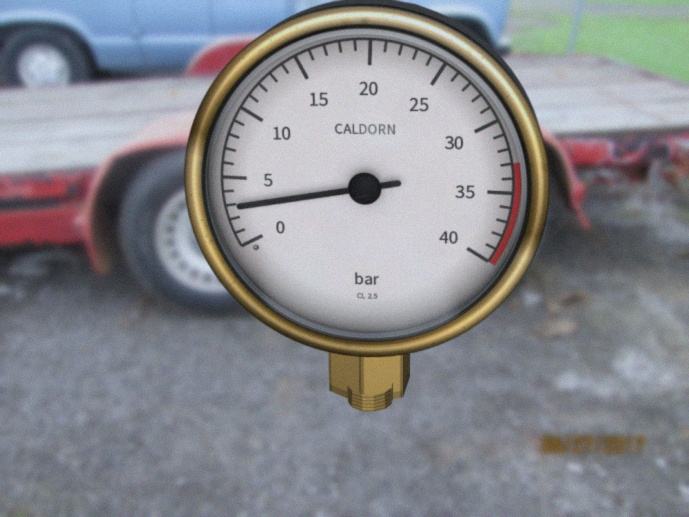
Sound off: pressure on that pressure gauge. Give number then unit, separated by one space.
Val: 3 bar
